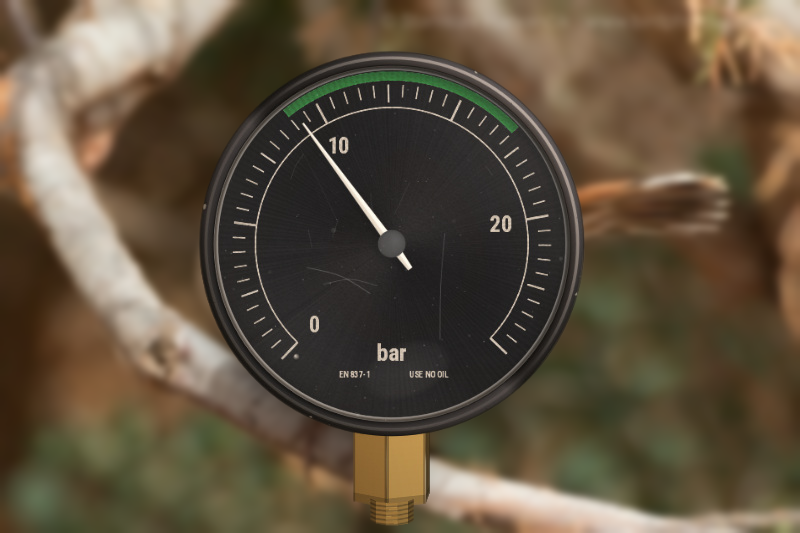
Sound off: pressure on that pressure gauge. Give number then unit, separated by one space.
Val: 9.25 bar
